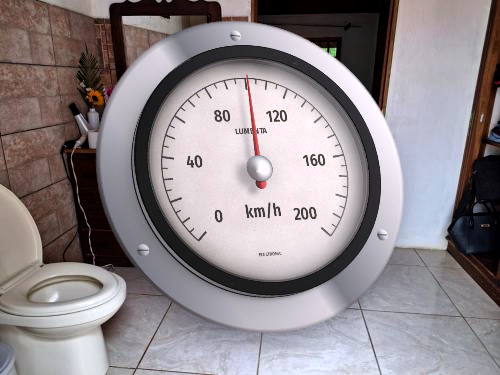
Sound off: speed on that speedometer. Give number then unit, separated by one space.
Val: 100 km/h
